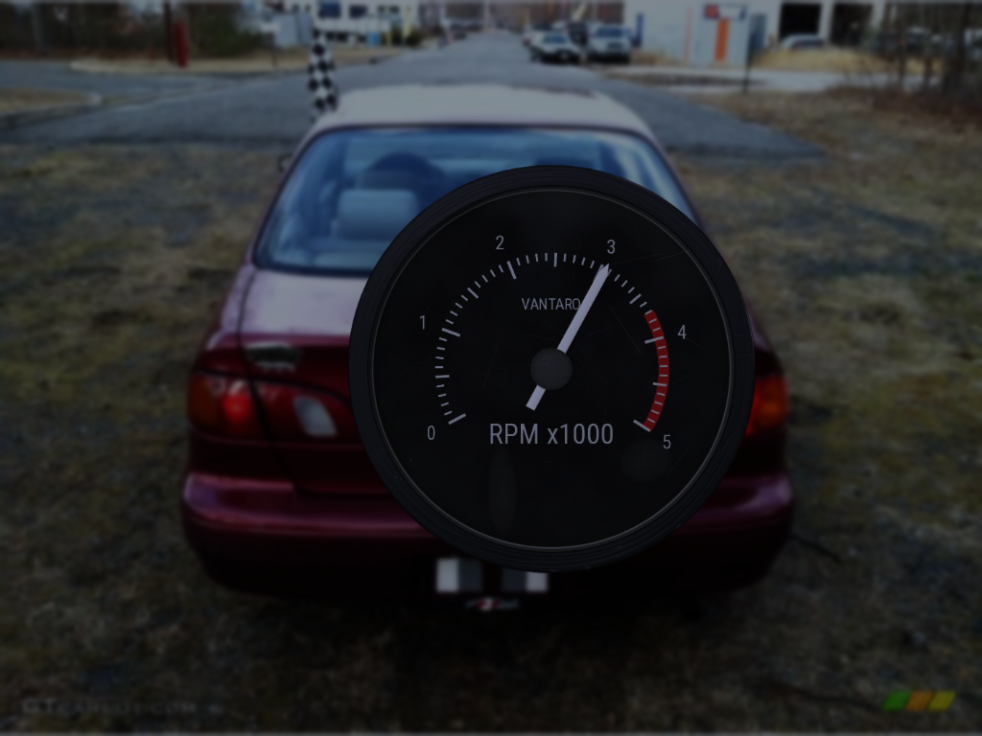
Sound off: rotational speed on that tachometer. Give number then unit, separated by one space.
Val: 3050 rpm
